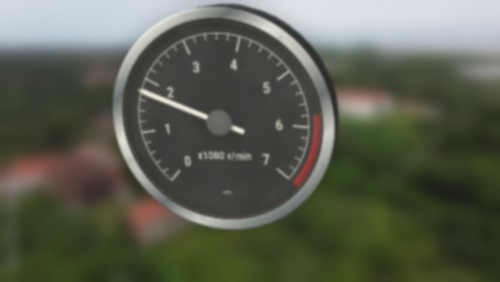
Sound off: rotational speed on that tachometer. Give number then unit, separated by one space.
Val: 1800 rpm
